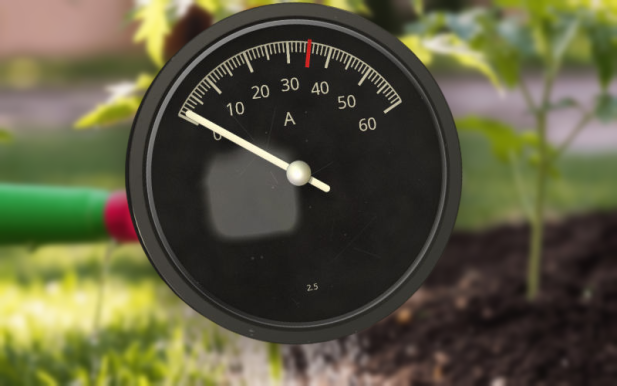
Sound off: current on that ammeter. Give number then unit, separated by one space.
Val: 1 A
